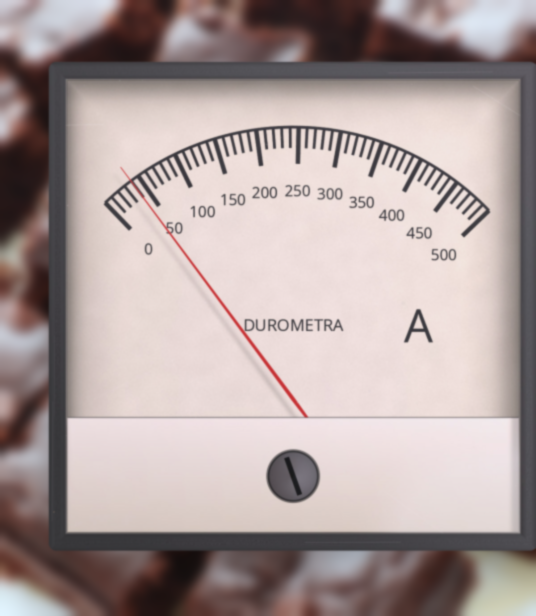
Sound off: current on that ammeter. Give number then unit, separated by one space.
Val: 40 A
